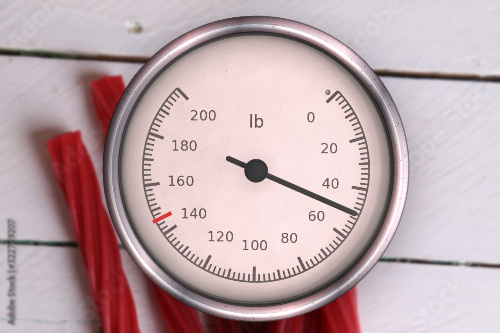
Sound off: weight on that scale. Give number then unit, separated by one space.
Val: 50 lb
